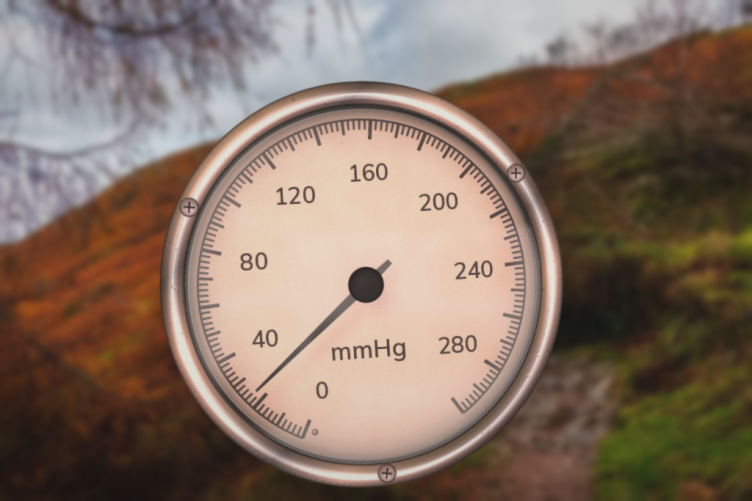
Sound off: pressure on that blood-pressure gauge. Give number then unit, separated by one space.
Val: 24 mmHg
